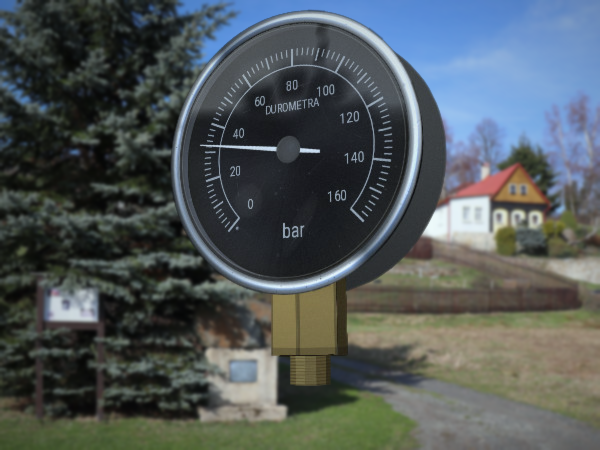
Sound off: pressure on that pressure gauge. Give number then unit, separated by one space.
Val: 32 bar
